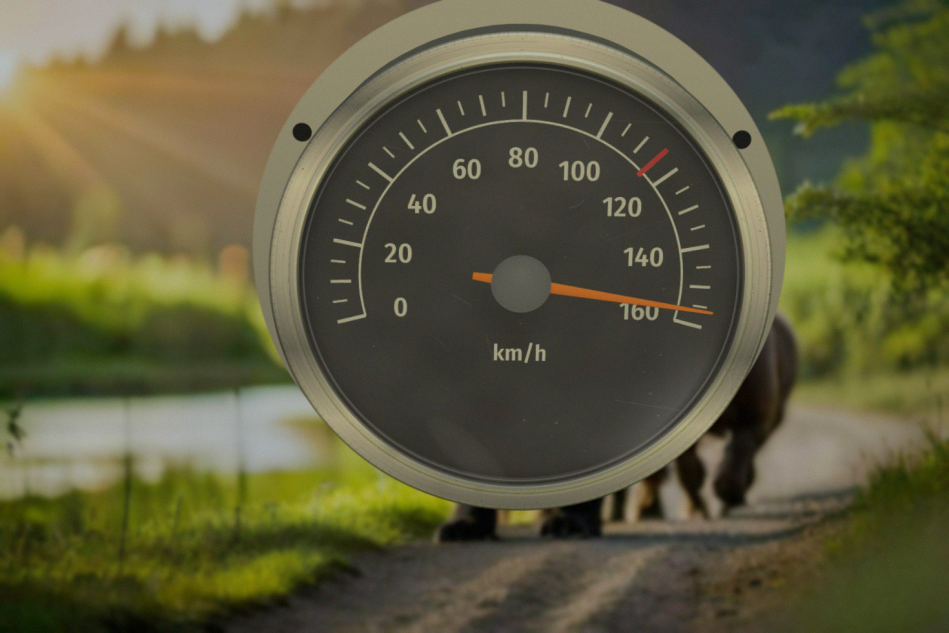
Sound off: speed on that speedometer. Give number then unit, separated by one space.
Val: 155 km/h
